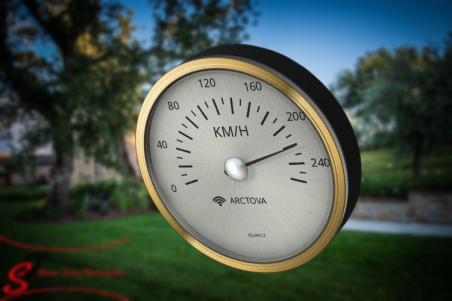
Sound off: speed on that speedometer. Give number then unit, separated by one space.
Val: 220 km/h
